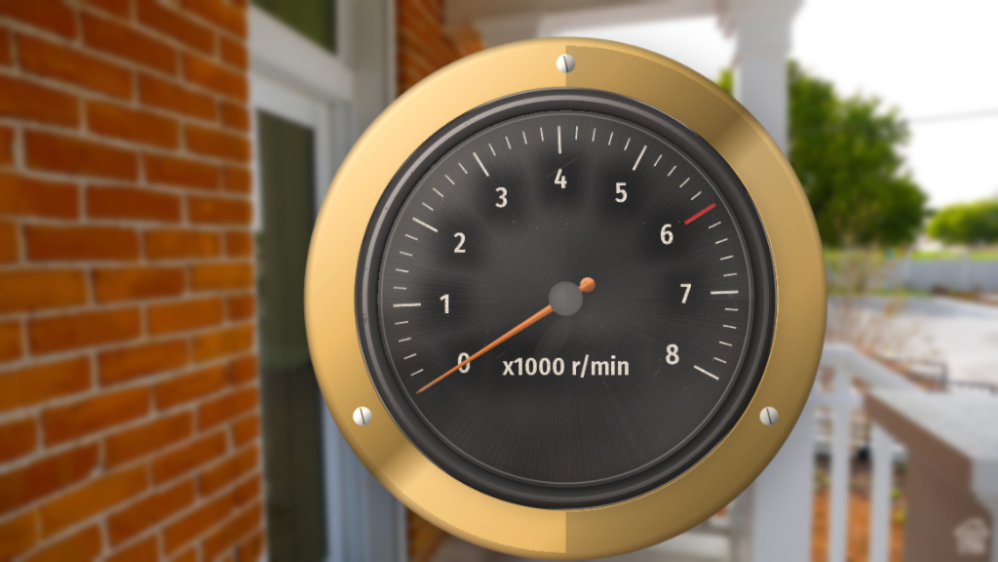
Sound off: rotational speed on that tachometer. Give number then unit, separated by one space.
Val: 0 rpm
